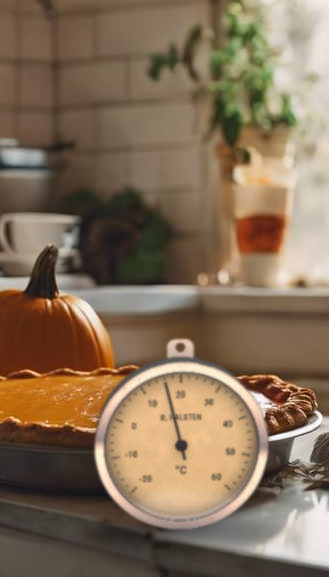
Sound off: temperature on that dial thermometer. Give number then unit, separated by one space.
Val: 16 °C
